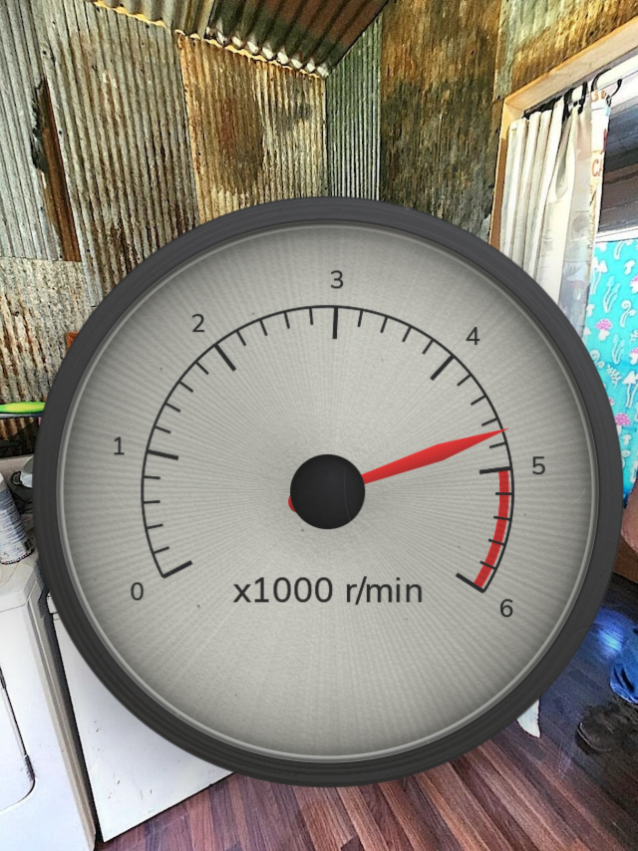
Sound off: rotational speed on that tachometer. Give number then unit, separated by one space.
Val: 4700 rpm
